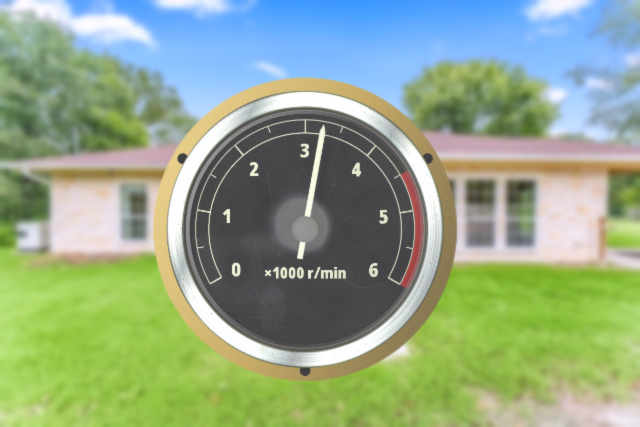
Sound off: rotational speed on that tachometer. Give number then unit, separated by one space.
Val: 3250 rpm
